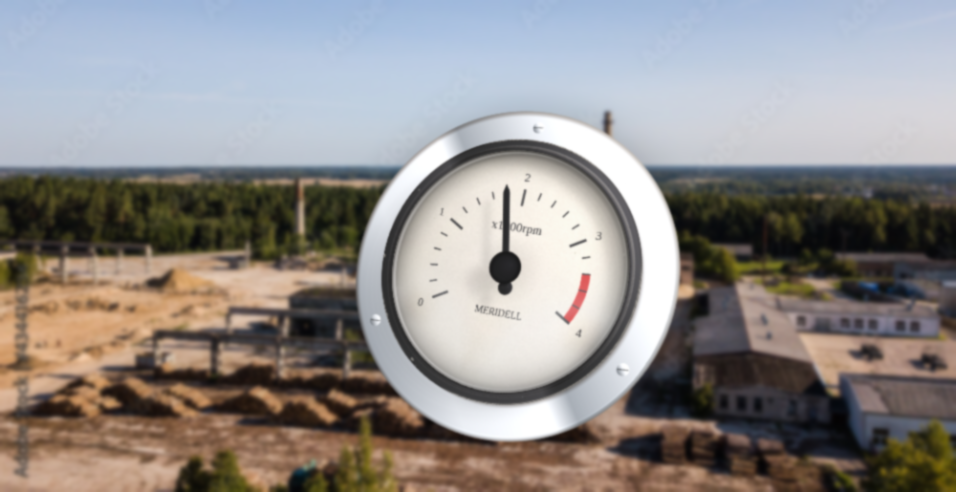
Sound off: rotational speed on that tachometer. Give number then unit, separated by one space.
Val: 1800 rpm
